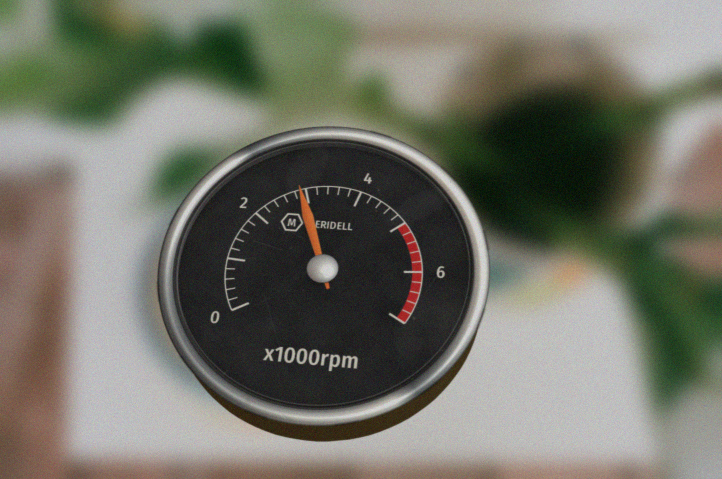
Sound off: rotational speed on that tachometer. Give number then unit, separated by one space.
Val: 2900 rpm
